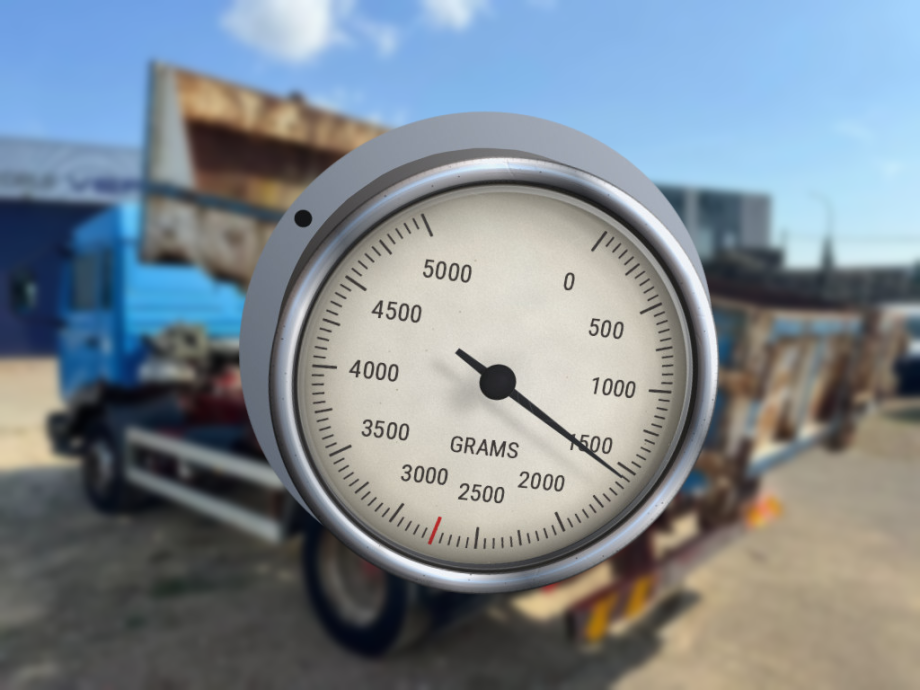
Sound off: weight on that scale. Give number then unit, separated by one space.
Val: 1550 g
